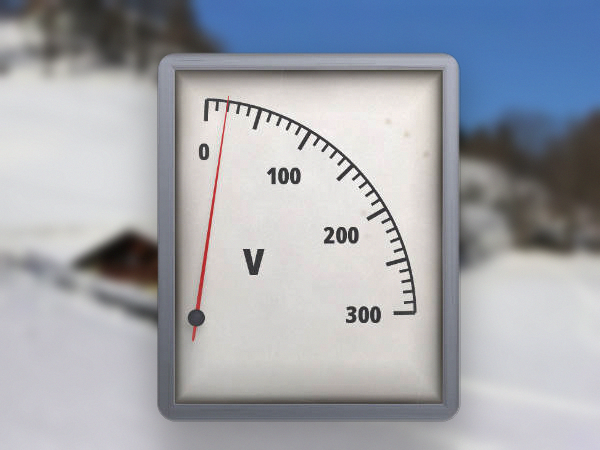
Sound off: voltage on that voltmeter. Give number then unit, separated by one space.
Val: 20 V
